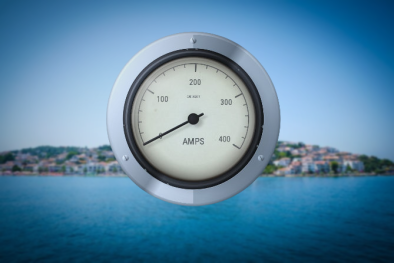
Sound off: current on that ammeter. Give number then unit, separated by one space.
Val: 0 A
